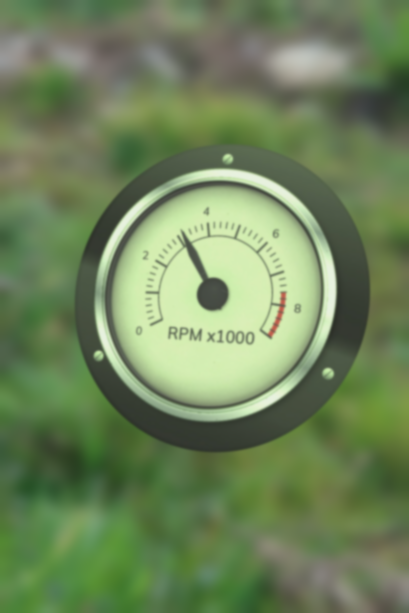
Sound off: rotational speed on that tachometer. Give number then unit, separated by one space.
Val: 3200 rpm
